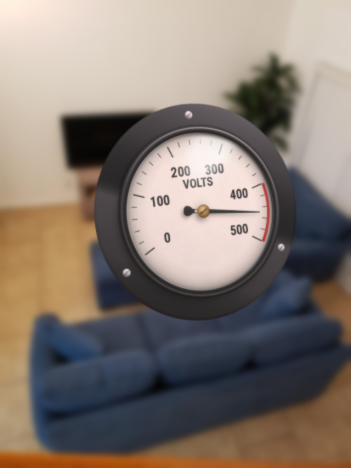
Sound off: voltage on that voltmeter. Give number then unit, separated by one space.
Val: 450 V
